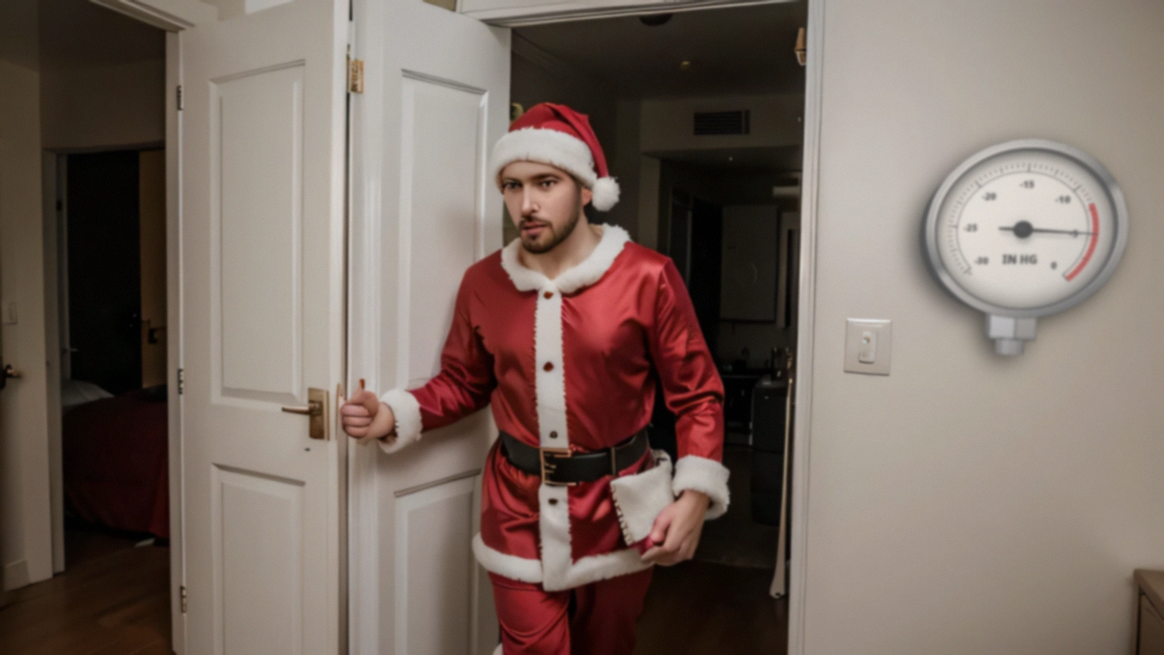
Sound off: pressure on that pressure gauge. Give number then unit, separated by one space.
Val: -5 inHg
